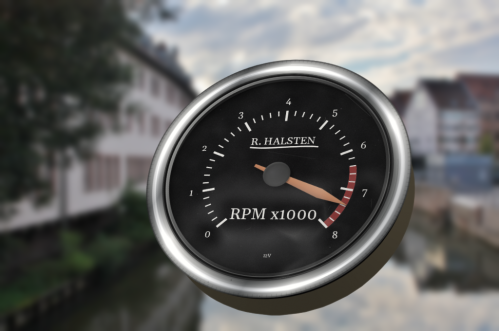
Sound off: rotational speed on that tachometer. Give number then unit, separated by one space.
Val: 7400 rpm
